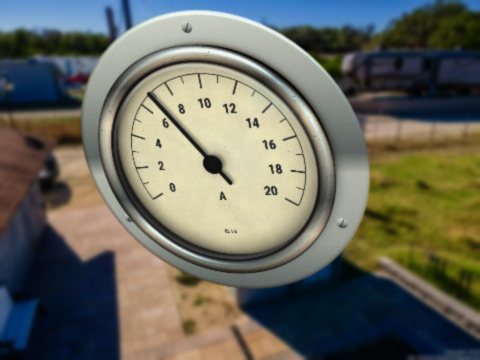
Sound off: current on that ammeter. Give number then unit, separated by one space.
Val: 7 A
